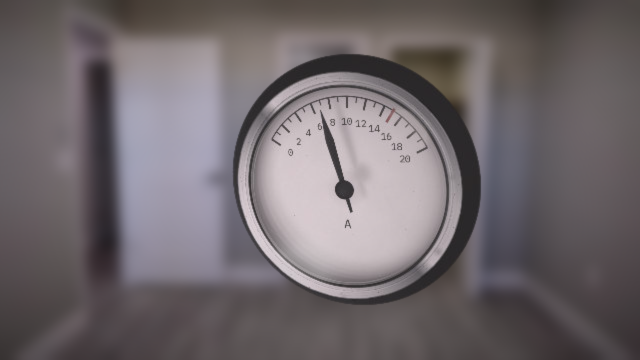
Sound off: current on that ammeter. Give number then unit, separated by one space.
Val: 7 A
